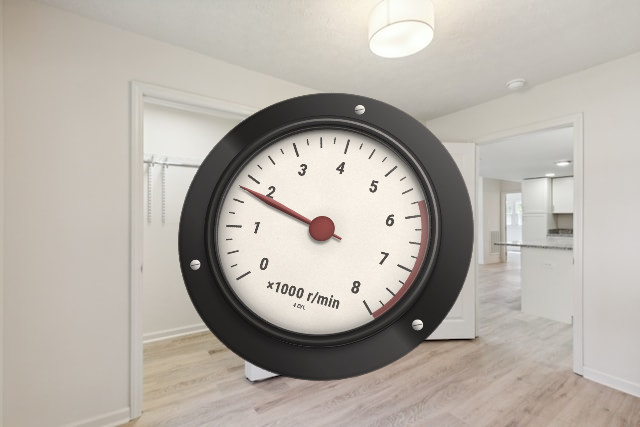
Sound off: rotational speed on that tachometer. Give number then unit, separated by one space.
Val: 1750 rpm
